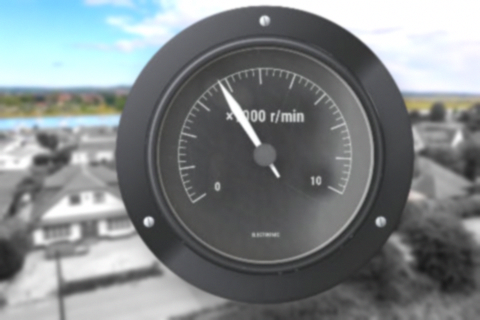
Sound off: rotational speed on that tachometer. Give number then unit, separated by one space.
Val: 3800 rpm
